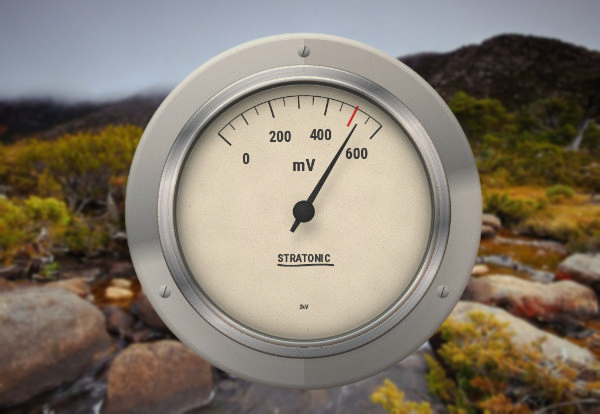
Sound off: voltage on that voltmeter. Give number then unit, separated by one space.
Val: 525 mV
